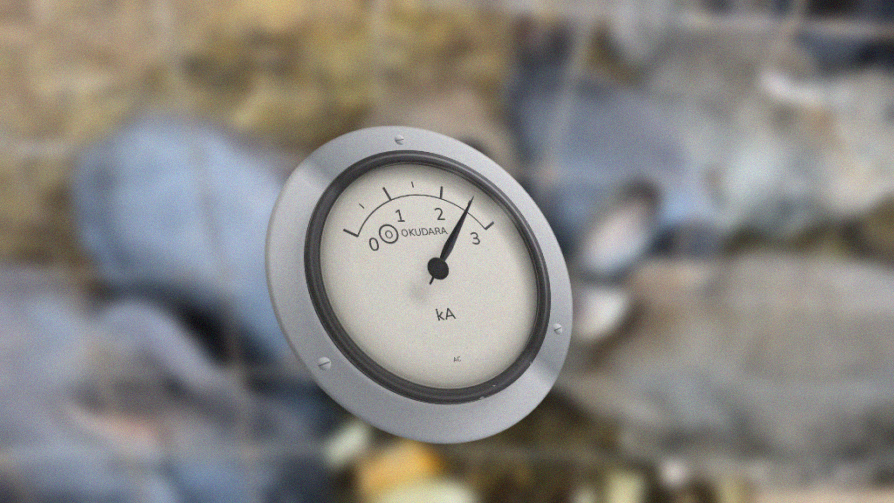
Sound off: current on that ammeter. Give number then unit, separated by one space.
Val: 2.5 kA
